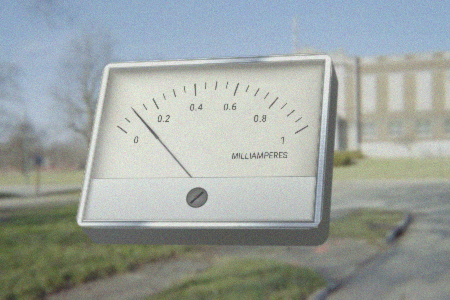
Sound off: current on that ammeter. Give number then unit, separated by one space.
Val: 0.1 mA
